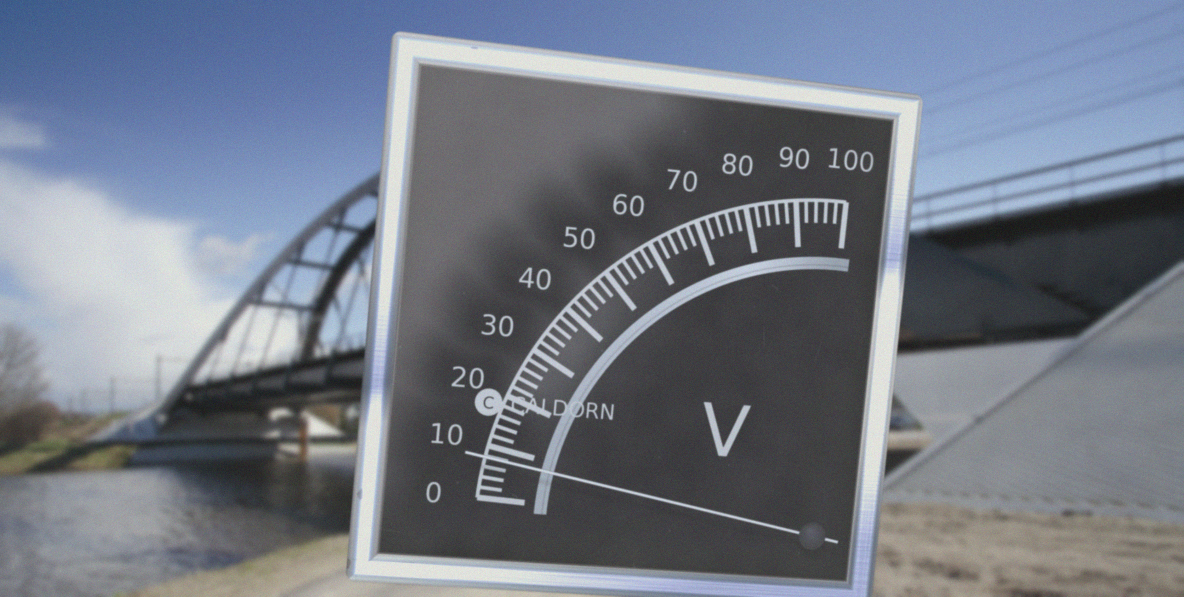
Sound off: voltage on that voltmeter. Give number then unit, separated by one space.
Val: 8 V
